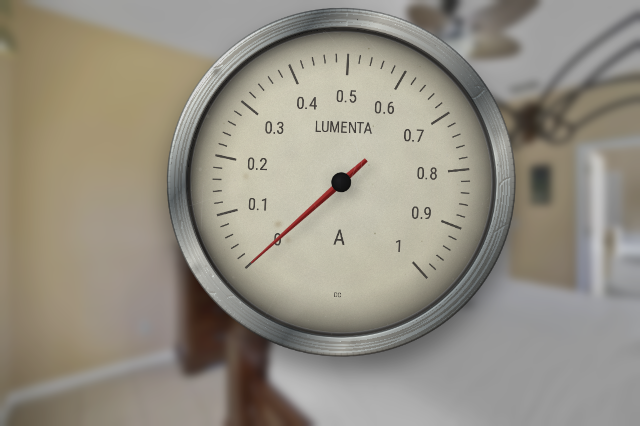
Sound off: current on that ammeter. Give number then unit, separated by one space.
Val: 0 A
